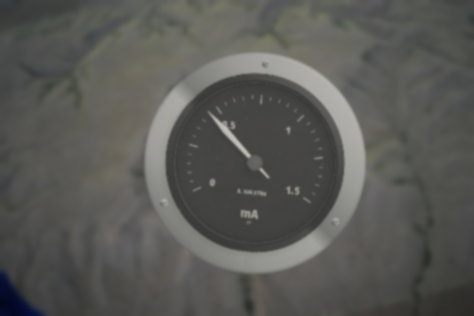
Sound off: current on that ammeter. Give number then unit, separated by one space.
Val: 0.45 mA
